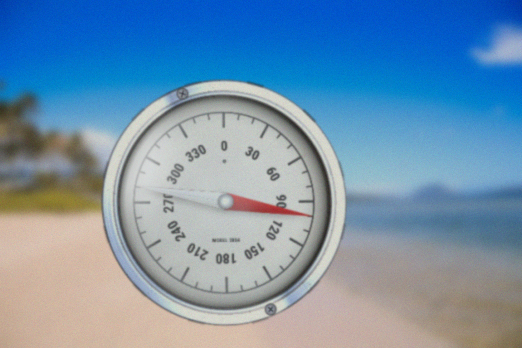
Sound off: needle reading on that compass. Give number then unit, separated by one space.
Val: 100 °
